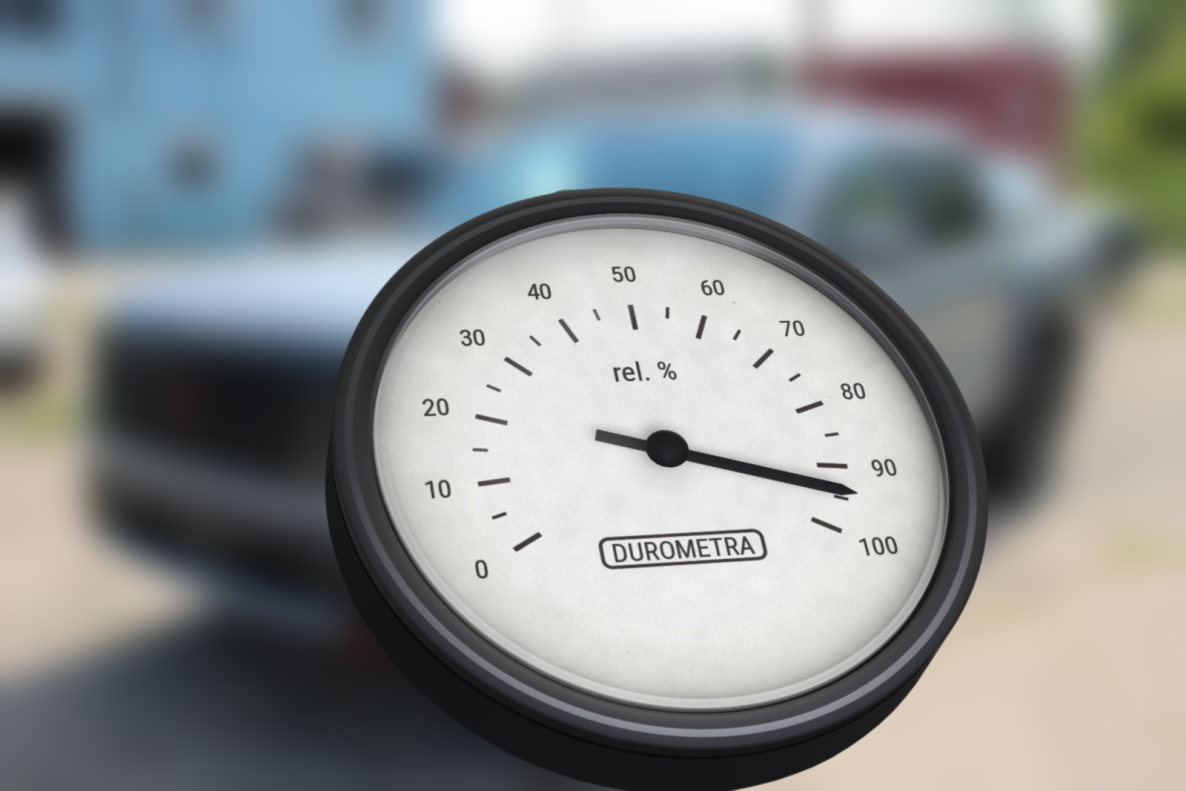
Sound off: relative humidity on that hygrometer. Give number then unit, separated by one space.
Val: 95 %
